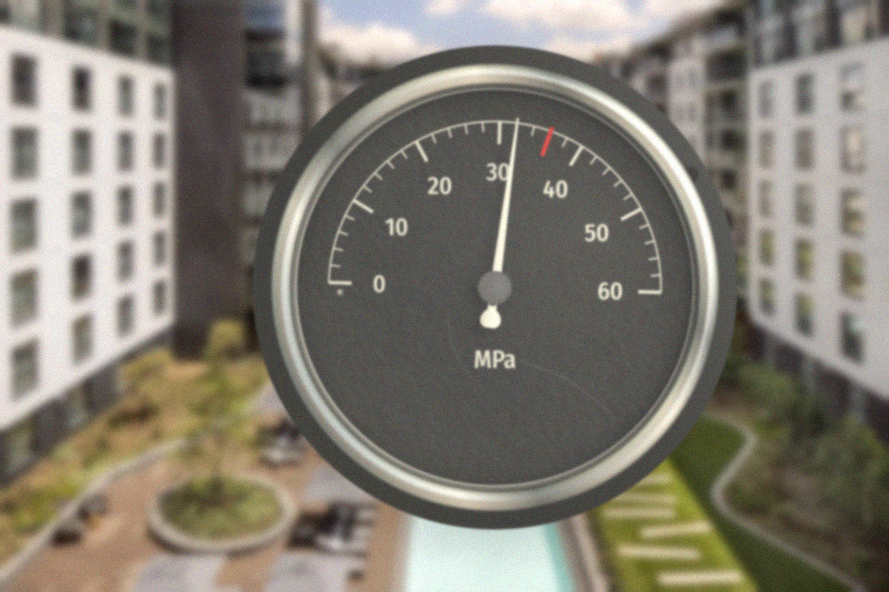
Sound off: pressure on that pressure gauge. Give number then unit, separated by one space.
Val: 32 MPa
